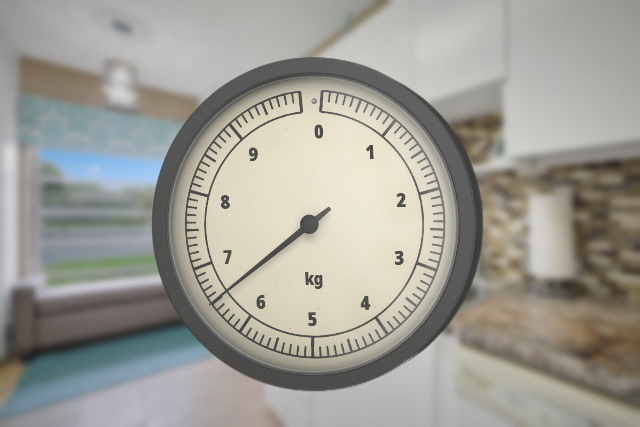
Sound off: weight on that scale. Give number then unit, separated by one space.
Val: 6.5 kg
